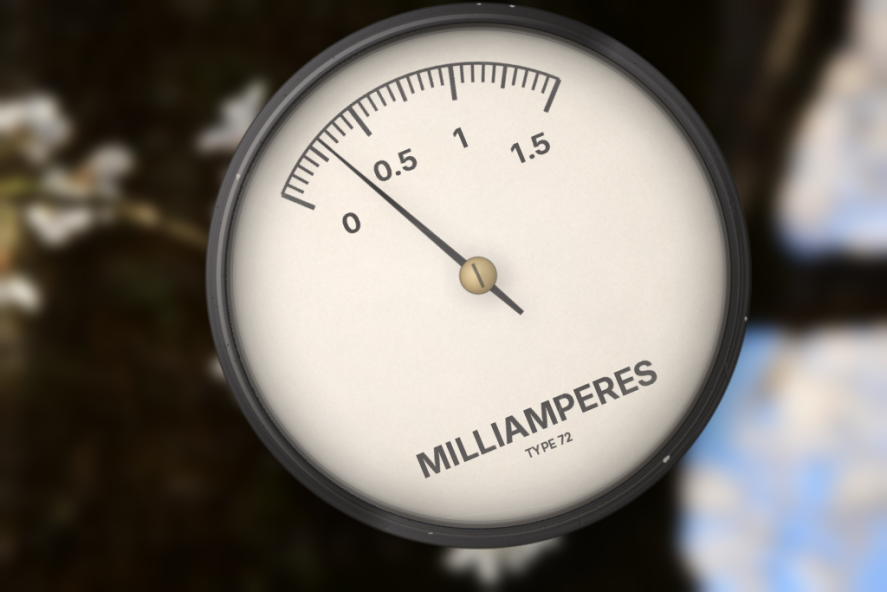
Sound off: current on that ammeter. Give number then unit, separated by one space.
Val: 0.3 mA
